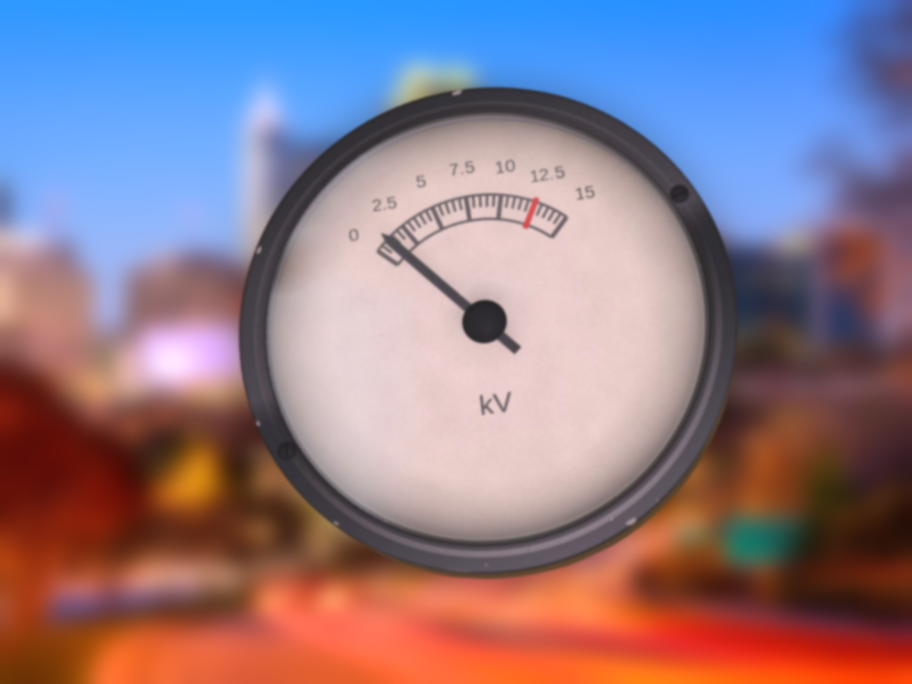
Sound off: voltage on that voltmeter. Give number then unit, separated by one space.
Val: 1 kV
